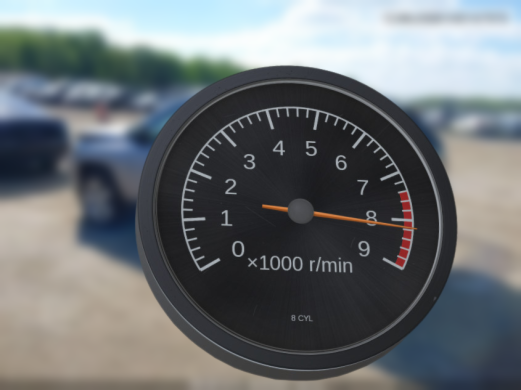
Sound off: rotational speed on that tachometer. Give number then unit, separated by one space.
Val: 8200 rpm
